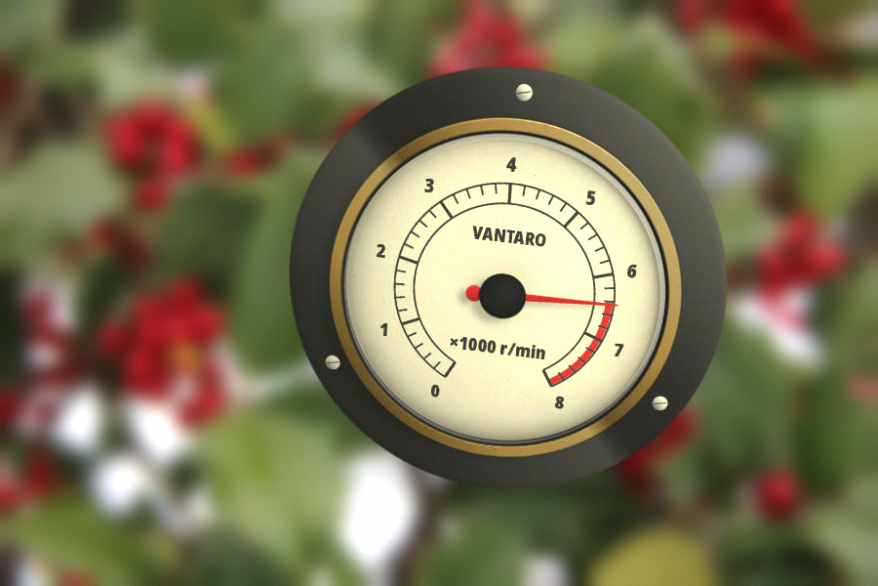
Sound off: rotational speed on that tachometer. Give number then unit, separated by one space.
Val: 6400 rpm
